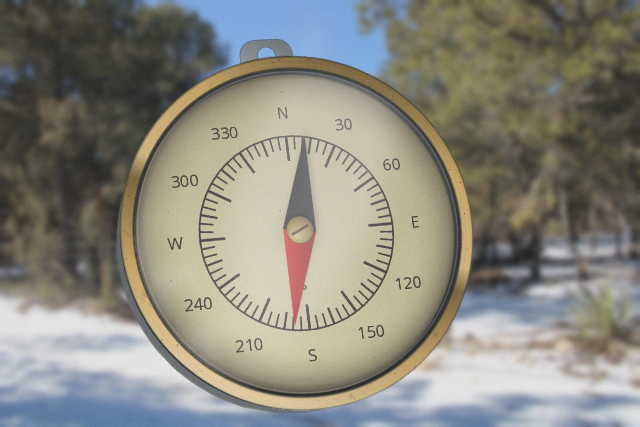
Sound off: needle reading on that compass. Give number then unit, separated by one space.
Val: 190 °
